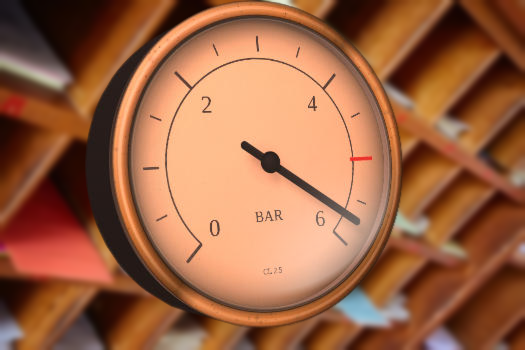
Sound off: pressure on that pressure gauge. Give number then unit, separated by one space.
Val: 5.75 bar
